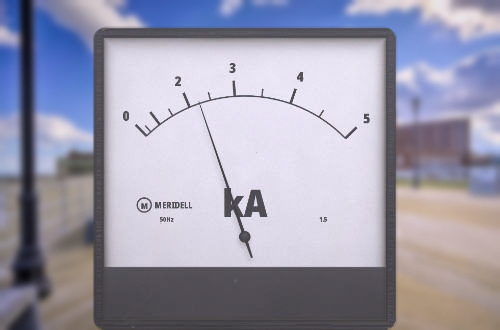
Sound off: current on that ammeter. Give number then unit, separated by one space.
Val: 2.25 kA
